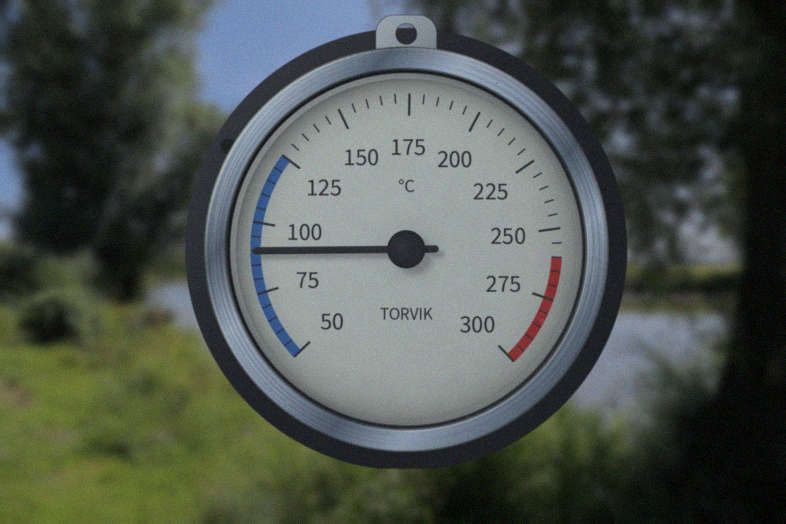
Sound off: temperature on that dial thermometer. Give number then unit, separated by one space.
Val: 90 °C
